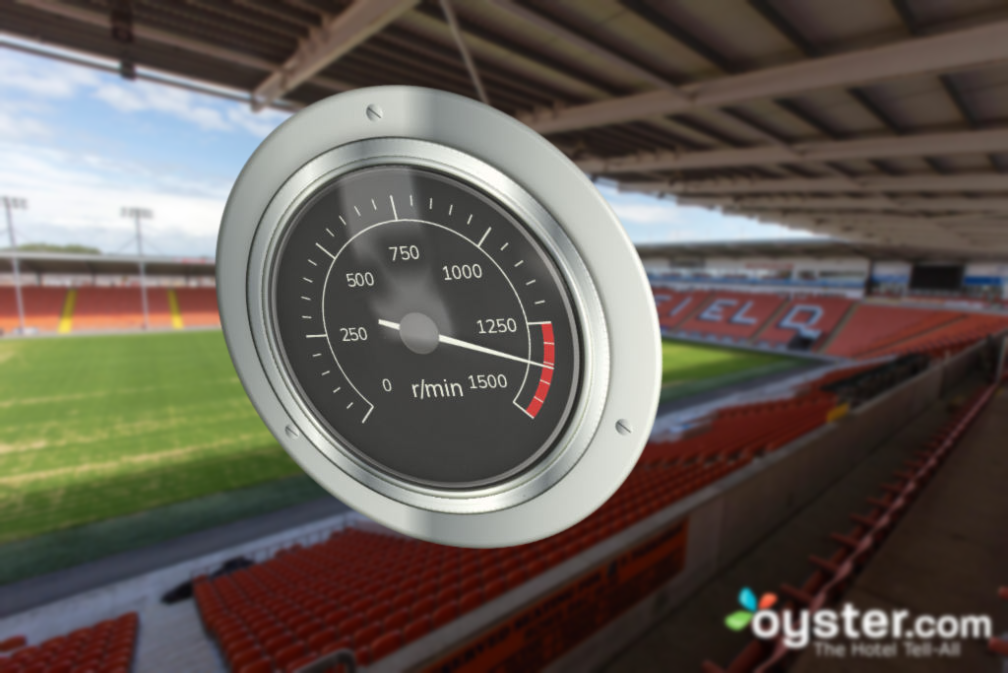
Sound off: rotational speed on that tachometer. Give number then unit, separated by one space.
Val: 1350 rpm
